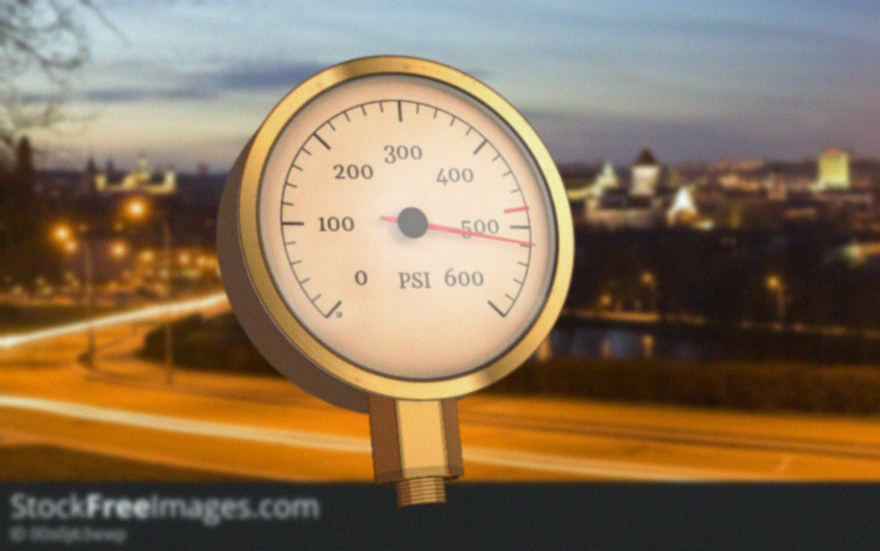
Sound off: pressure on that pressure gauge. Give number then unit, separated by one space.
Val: 520 psi
